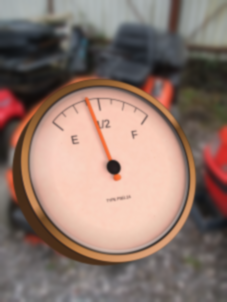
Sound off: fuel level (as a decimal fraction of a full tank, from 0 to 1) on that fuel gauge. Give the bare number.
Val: 0.375
